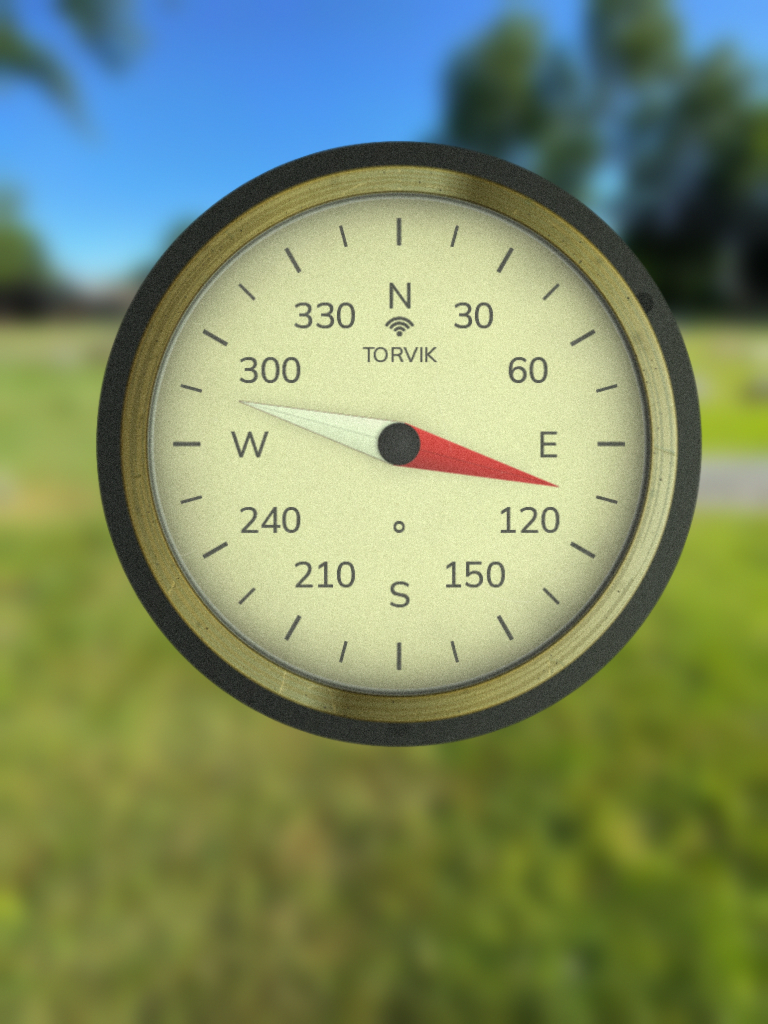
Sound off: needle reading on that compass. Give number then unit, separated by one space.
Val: 105 °
